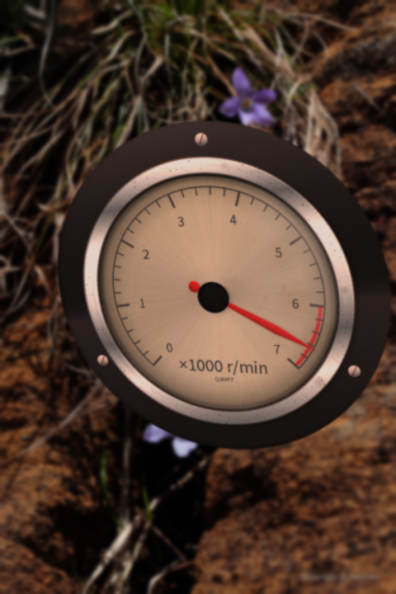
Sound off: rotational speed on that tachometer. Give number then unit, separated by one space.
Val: 6600 rpm
